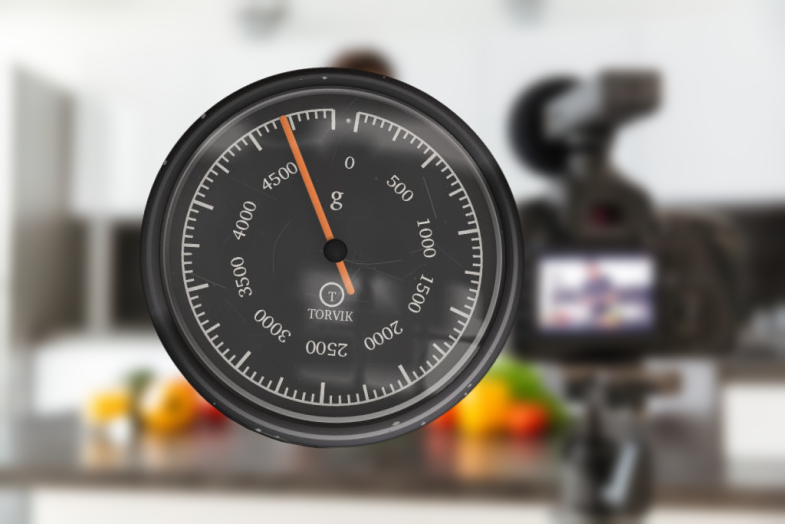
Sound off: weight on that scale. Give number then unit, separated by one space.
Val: 4700 g
